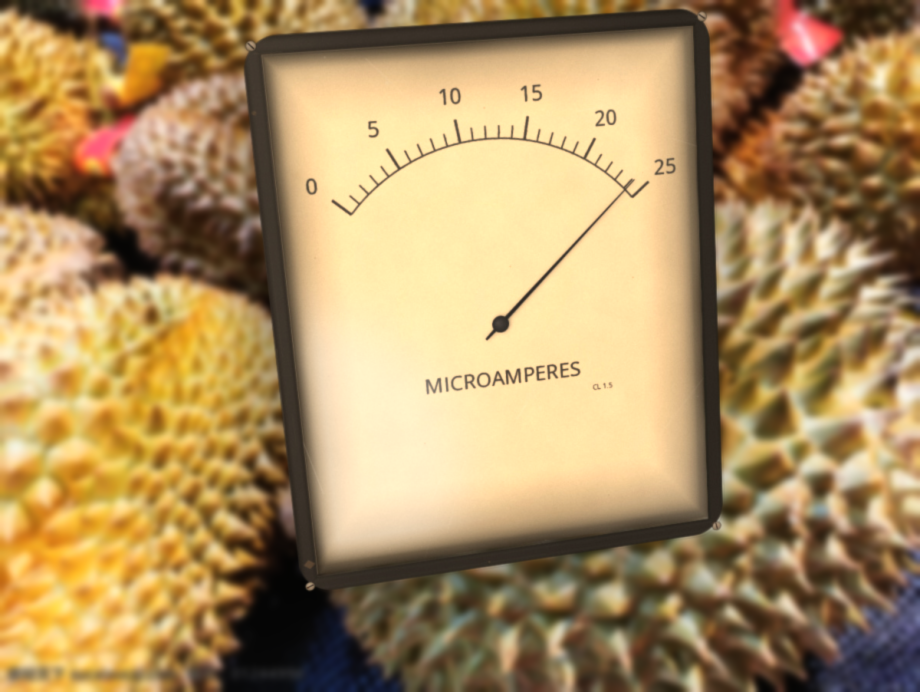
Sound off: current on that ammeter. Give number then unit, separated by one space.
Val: 24 µA
